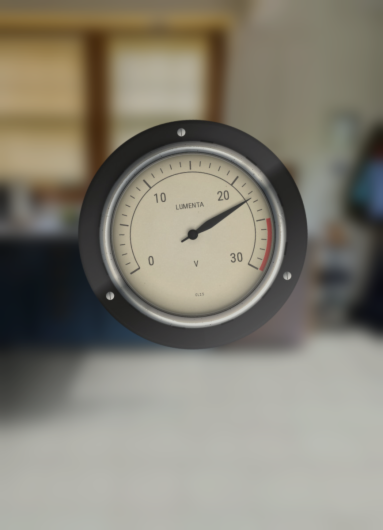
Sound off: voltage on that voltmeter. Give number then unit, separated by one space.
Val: 22.5 V
